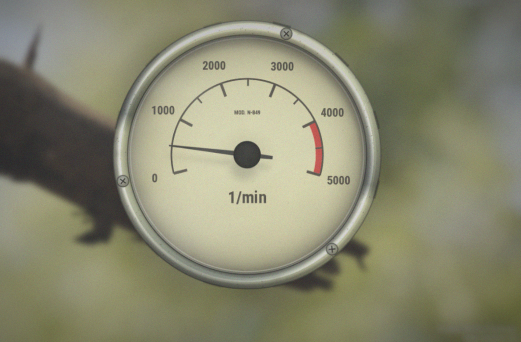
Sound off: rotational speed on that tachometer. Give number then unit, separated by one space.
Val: 500 rpm
